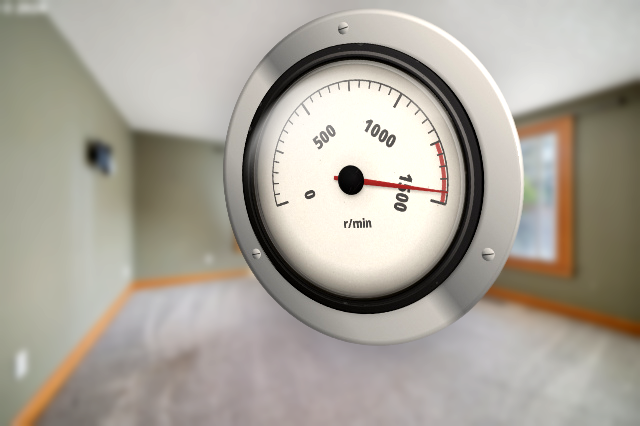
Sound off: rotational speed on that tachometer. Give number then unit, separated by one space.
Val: 1450 rpm
